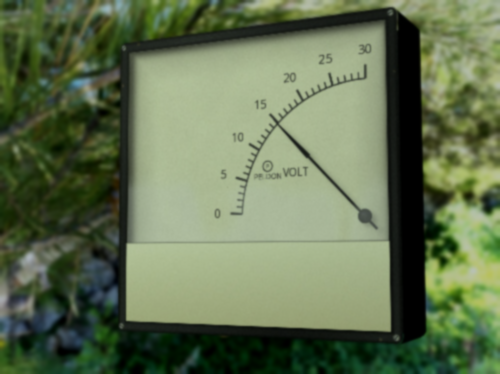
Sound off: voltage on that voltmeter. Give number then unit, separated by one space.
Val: 15 V
